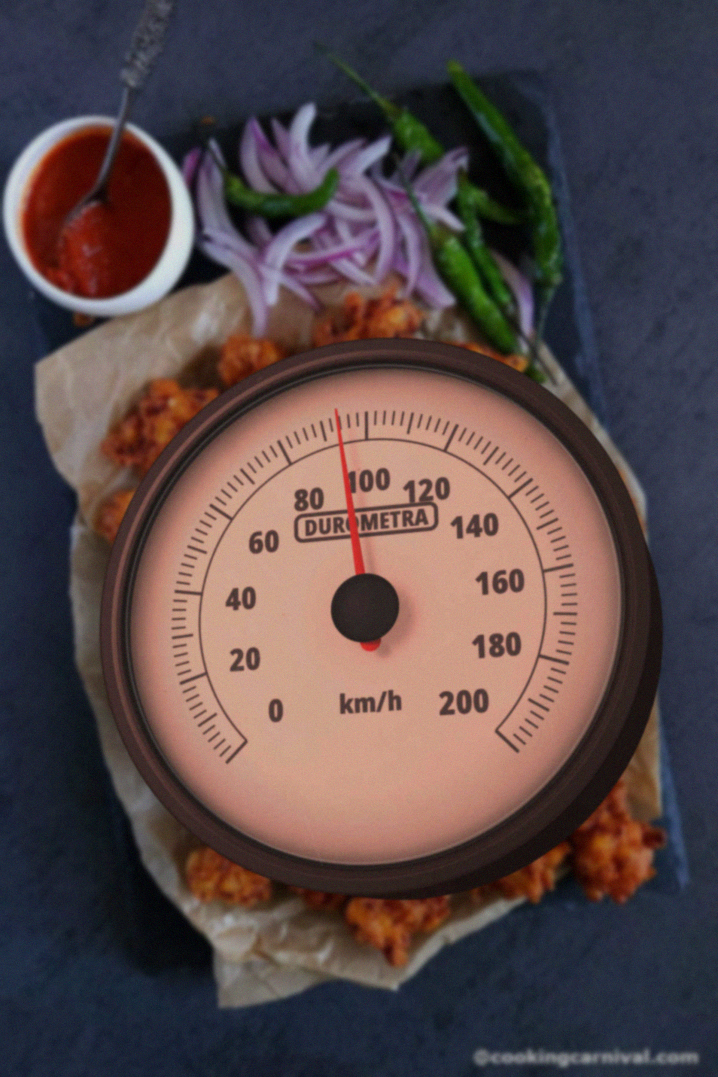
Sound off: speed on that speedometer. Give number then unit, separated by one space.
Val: 94 km/h
